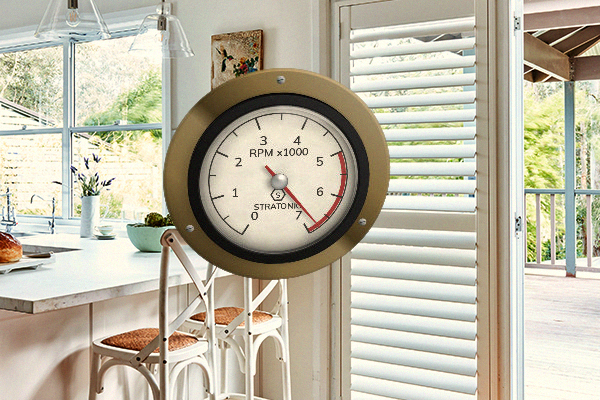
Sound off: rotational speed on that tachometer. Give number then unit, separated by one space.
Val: 6750 rpm
